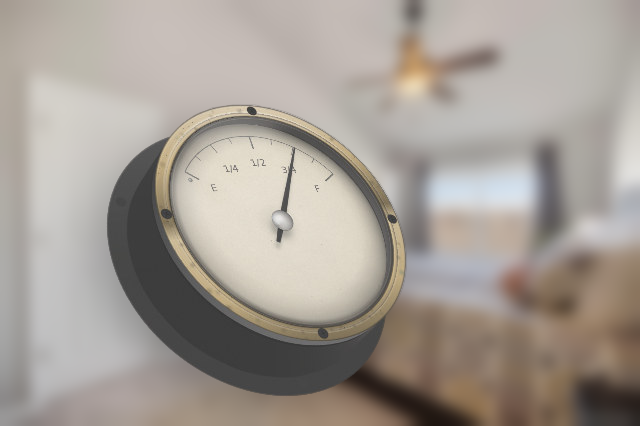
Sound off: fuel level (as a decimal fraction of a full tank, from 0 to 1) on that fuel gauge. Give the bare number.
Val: 0.75
